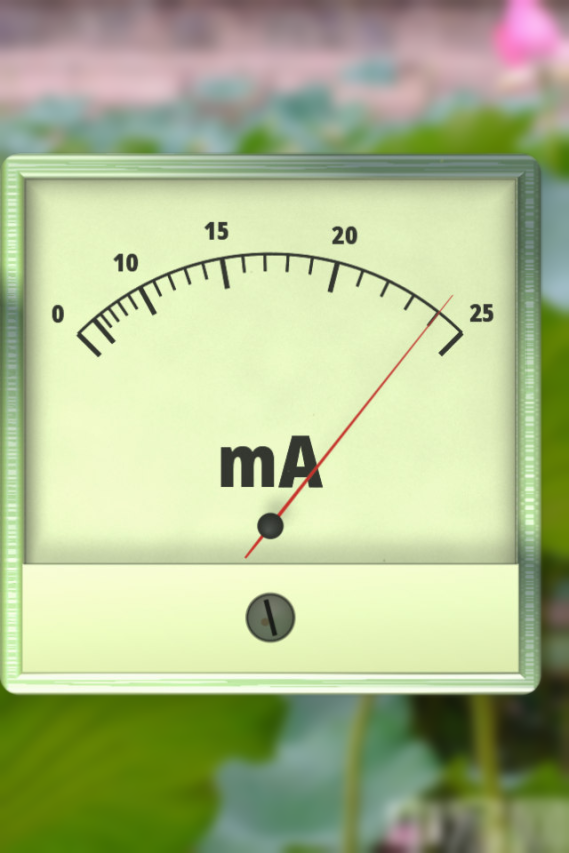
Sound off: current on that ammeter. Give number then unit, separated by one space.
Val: 24 mA
